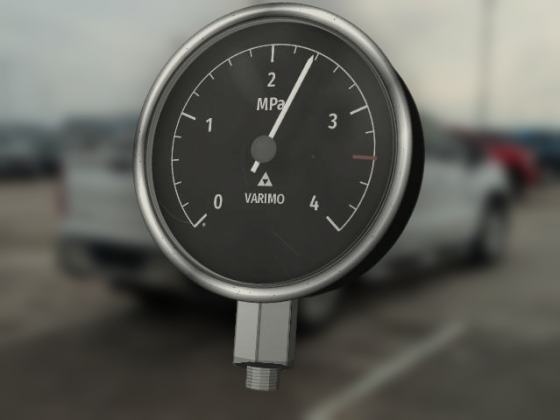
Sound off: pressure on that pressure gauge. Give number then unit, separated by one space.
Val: 2.4 MPa
